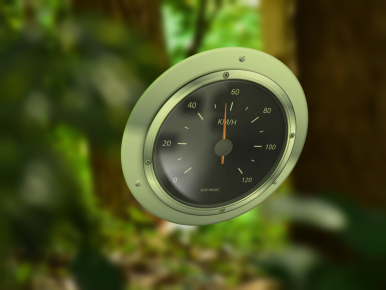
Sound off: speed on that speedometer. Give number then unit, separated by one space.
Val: 55 km/h
